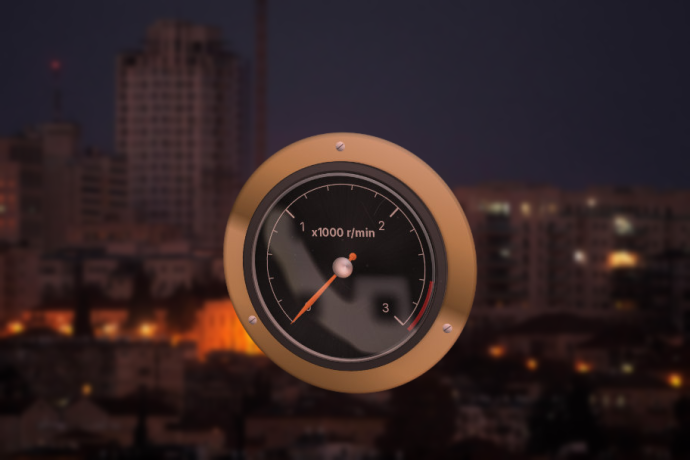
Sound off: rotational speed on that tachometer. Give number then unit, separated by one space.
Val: 0 rpm
